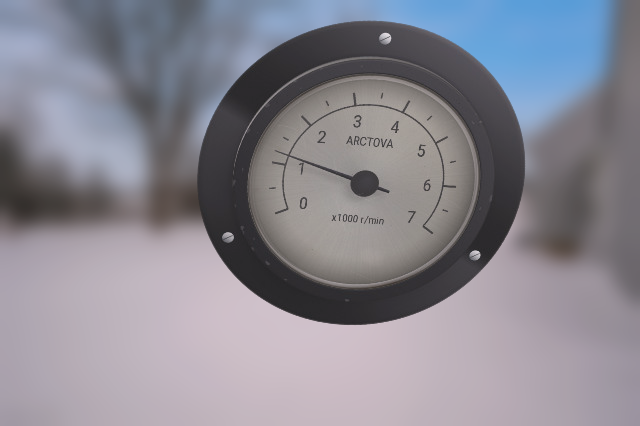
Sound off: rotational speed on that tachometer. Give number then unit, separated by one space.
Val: 1250 rpm
